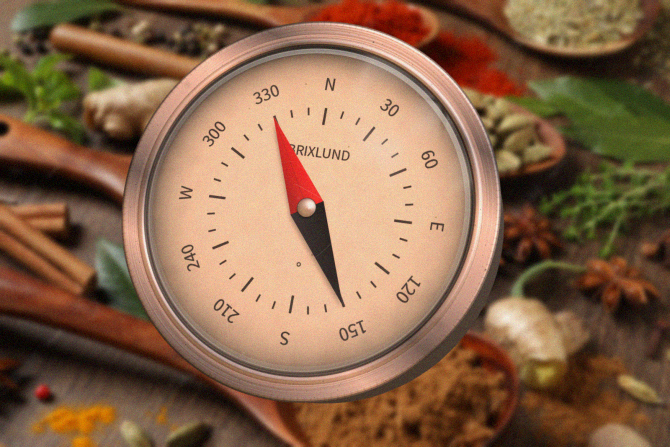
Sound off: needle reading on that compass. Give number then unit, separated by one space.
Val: 330 °
